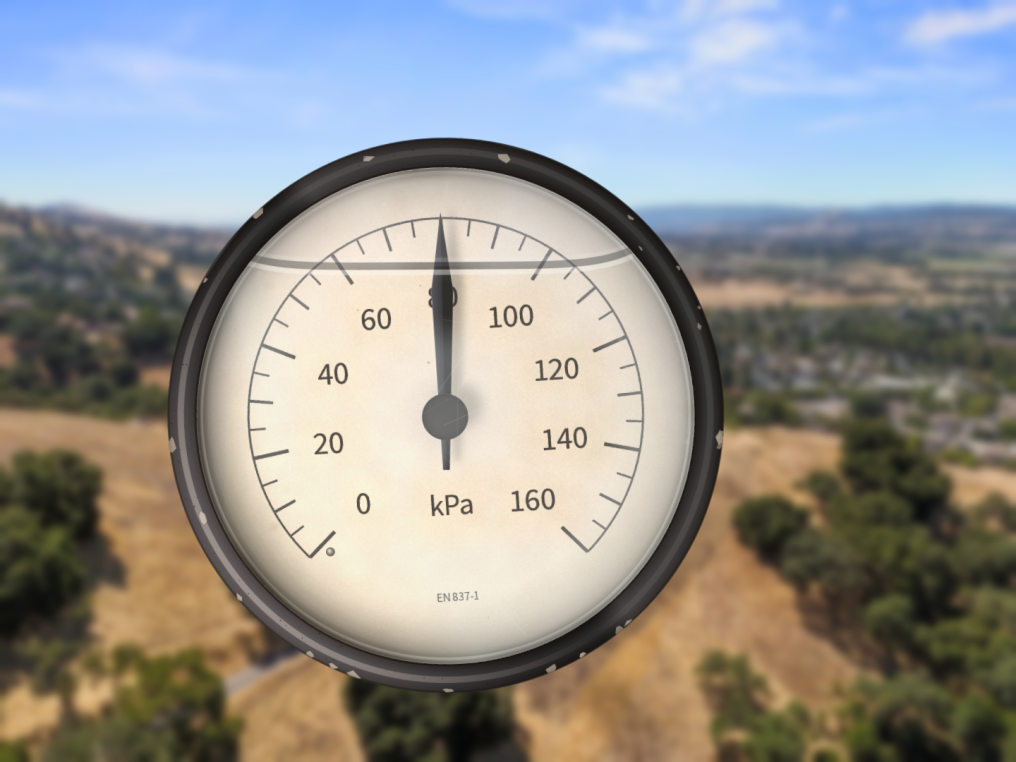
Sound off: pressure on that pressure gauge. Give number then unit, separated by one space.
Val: 80 kPa
